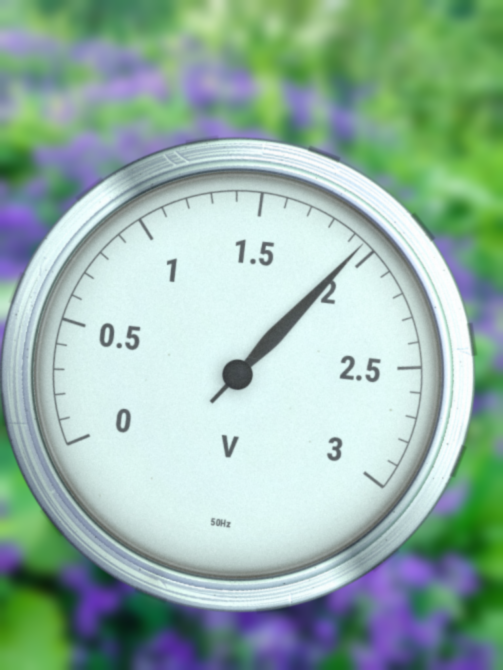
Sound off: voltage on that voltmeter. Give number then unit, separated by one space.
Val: 1.95 V
